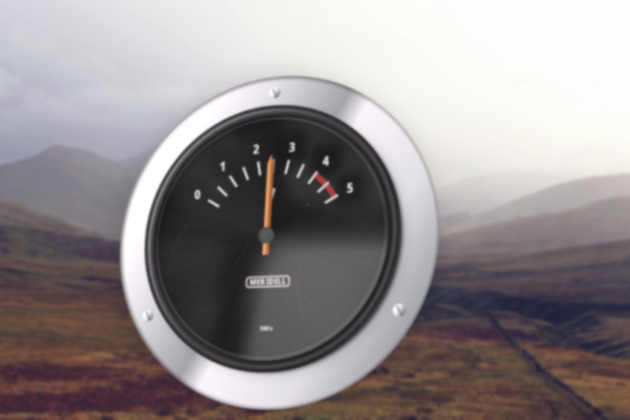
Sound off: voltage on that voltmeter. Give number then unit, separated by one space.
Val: 2.5 V
